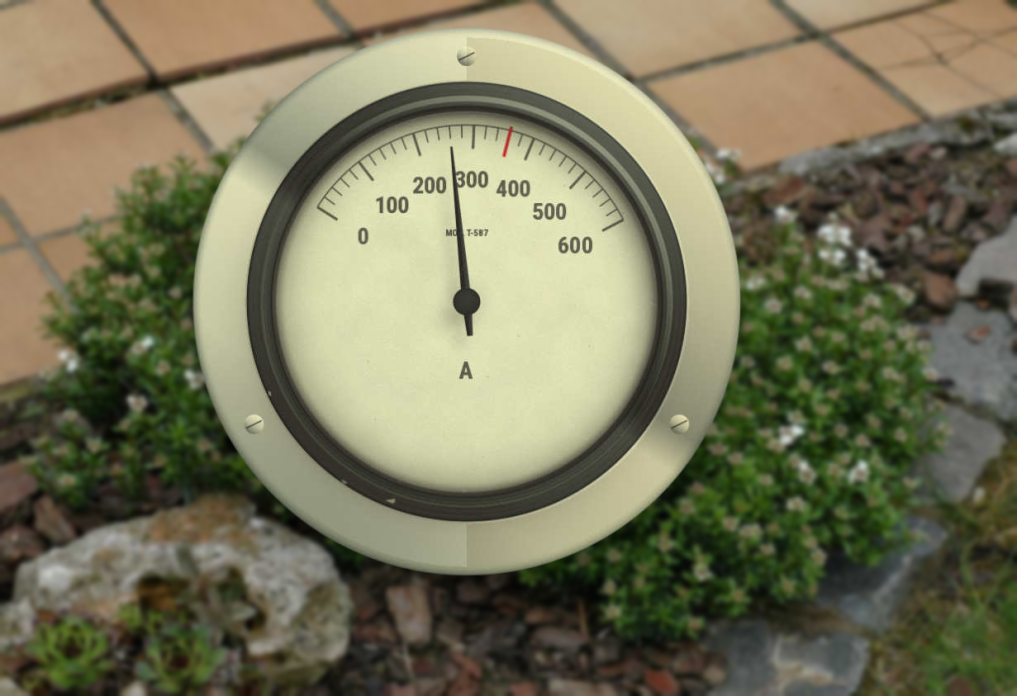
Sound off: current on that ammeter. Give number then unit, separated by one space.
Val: 260 A
